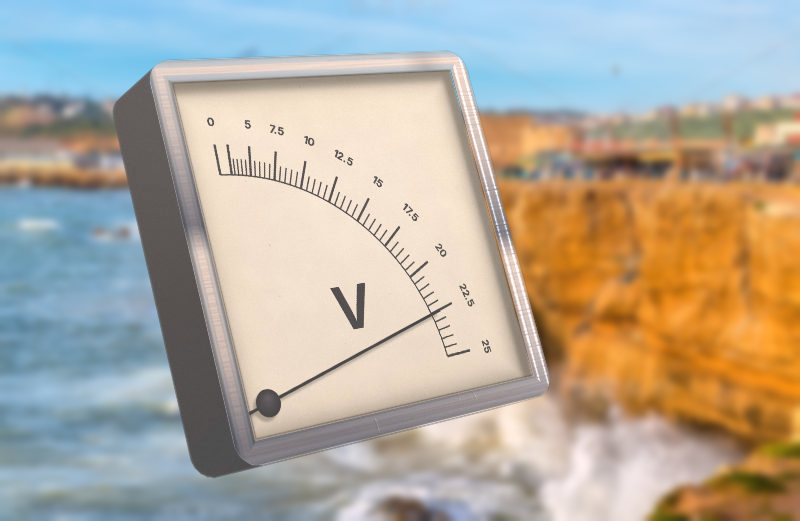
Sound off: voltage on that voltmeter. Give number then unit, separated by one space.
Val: 22.5 V
